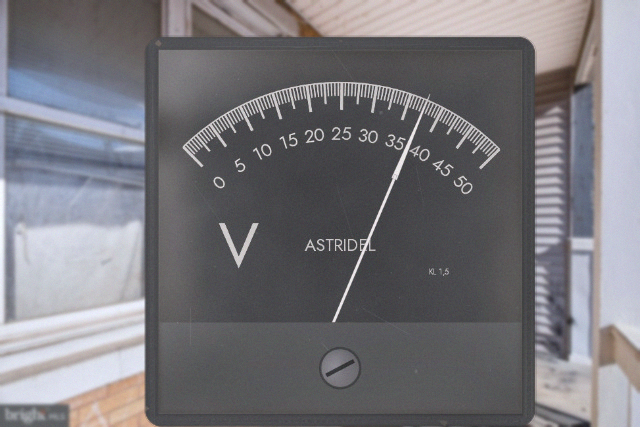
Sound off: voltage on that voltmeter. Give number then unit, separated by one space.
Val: 37.5 V
